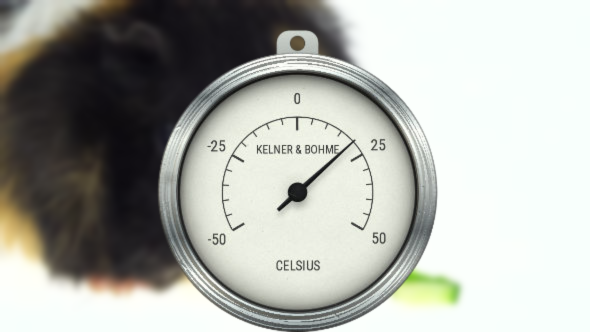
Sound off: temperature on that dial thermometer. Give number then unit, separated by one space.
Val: 20 °C
